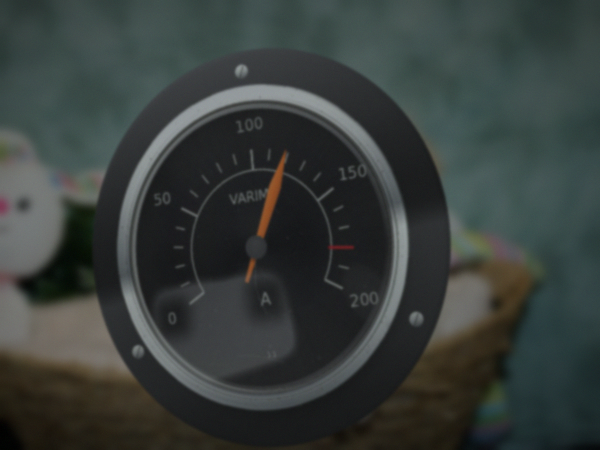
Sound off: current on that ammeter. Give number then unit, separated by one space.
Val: 120 A
